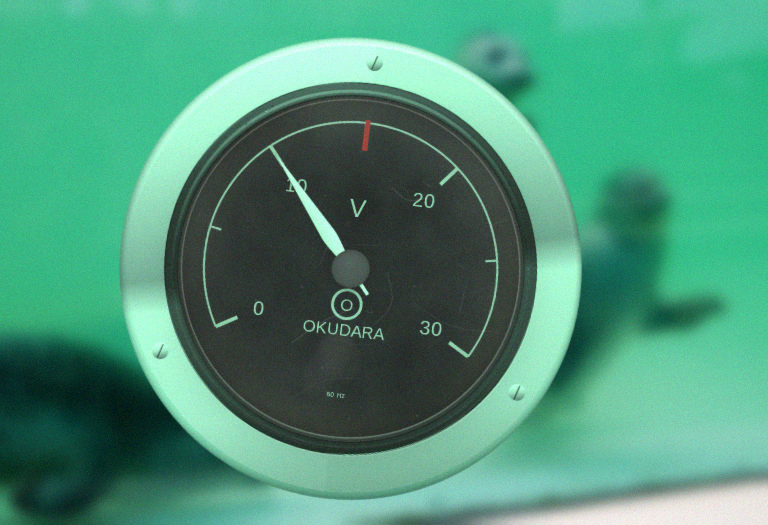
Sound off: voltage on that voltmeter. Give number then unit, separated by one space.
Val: 10 V
